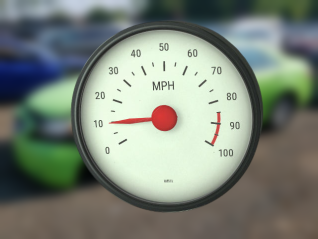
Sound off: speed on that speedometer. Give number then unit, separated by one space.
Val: 10 mph
